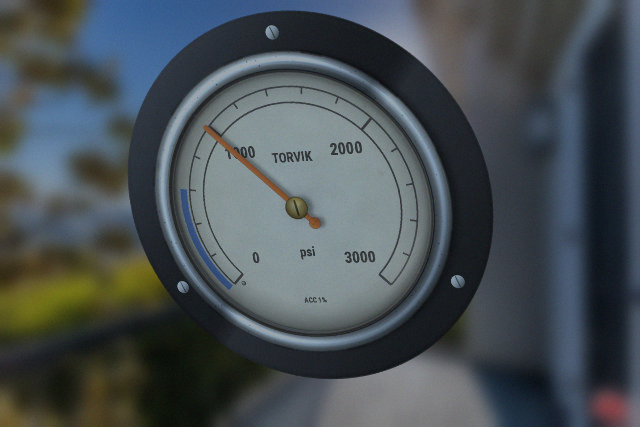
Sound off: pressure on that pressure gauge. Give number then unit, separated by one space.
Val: 1000 psi
